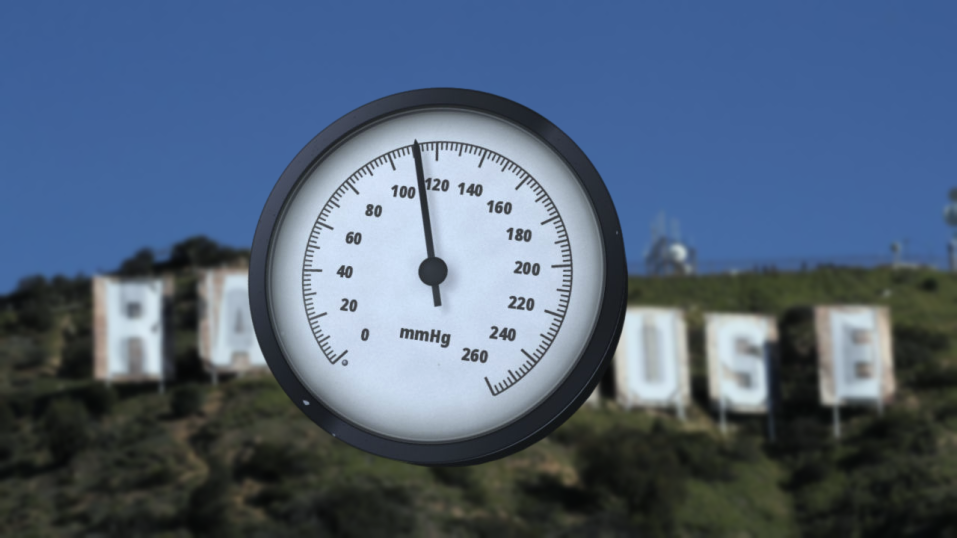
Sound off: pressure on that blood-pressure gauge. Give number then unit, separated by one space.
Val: 112 mmHg
